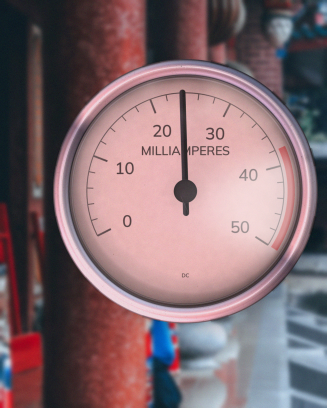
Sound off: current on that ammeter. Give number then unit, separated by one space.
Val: 24 mA
